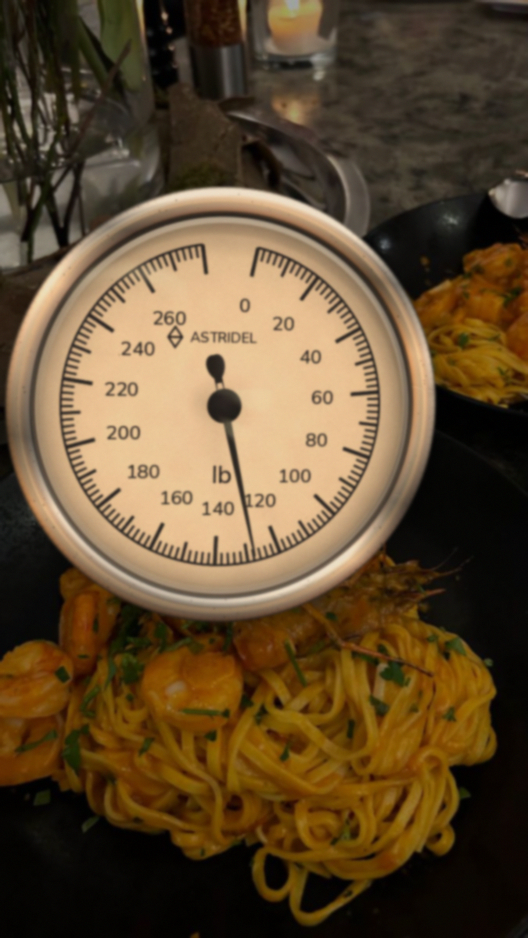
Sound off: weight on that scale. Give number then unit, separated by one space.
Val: 128 lb
